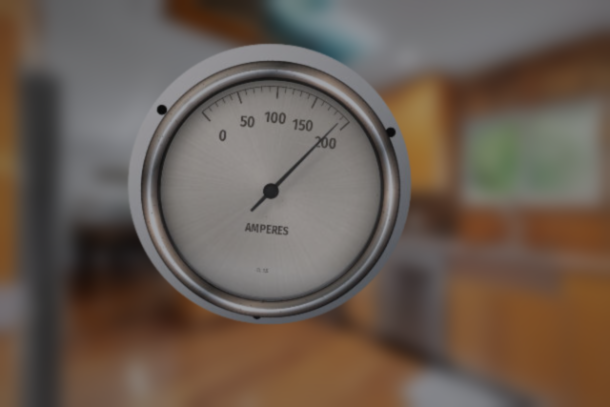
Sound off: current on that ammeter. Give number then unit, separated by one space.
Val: 190 A
